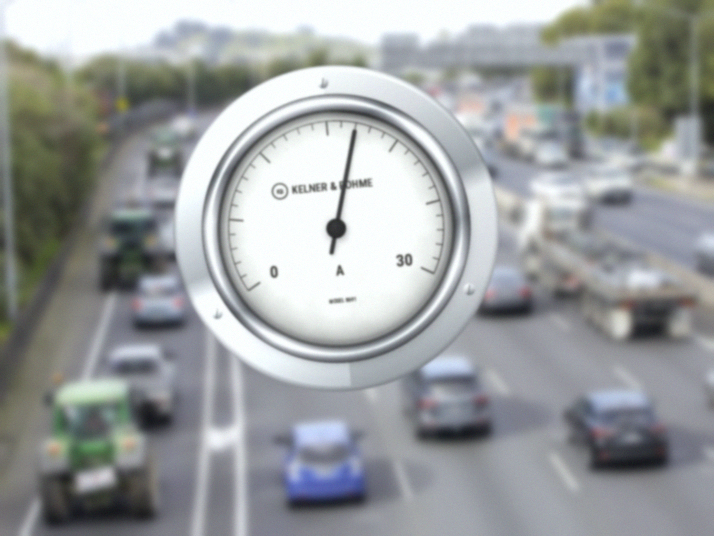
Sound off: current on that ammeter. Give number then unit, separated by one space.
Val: 17 A
